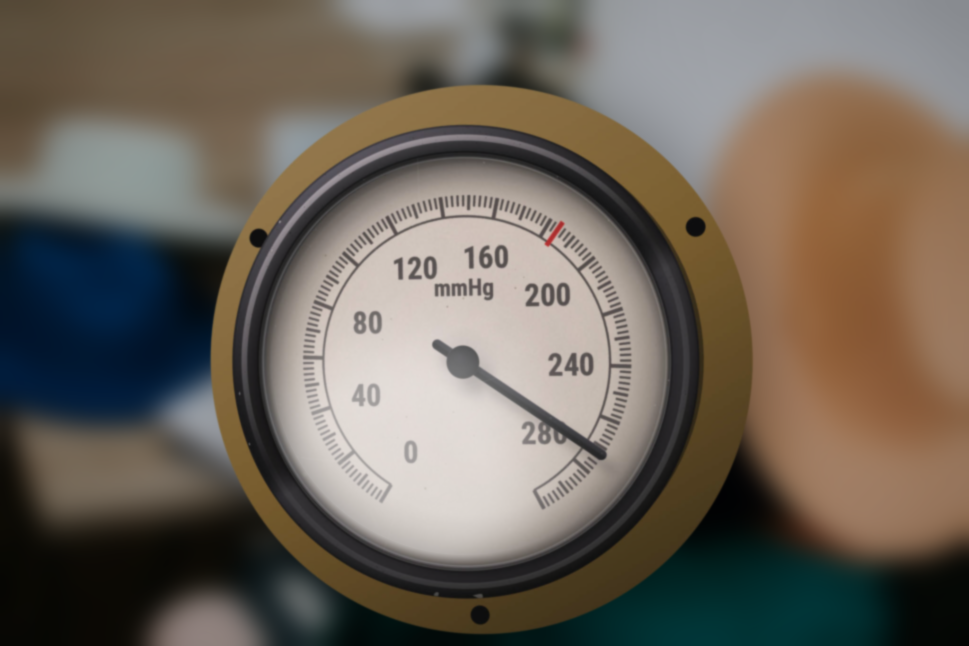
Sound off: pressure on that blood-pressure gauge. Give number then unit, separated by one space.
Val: 272 mmHg
